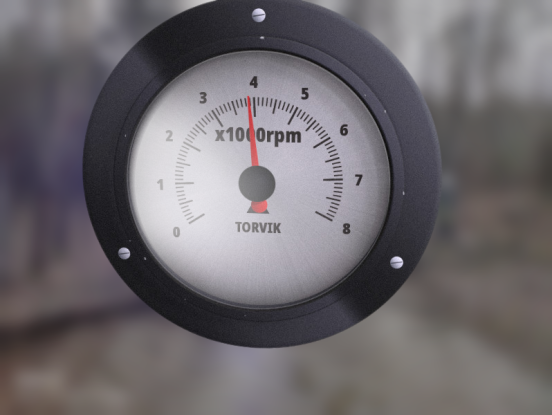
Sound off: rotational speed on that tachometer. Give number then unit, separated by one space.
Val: 3900 rpm
